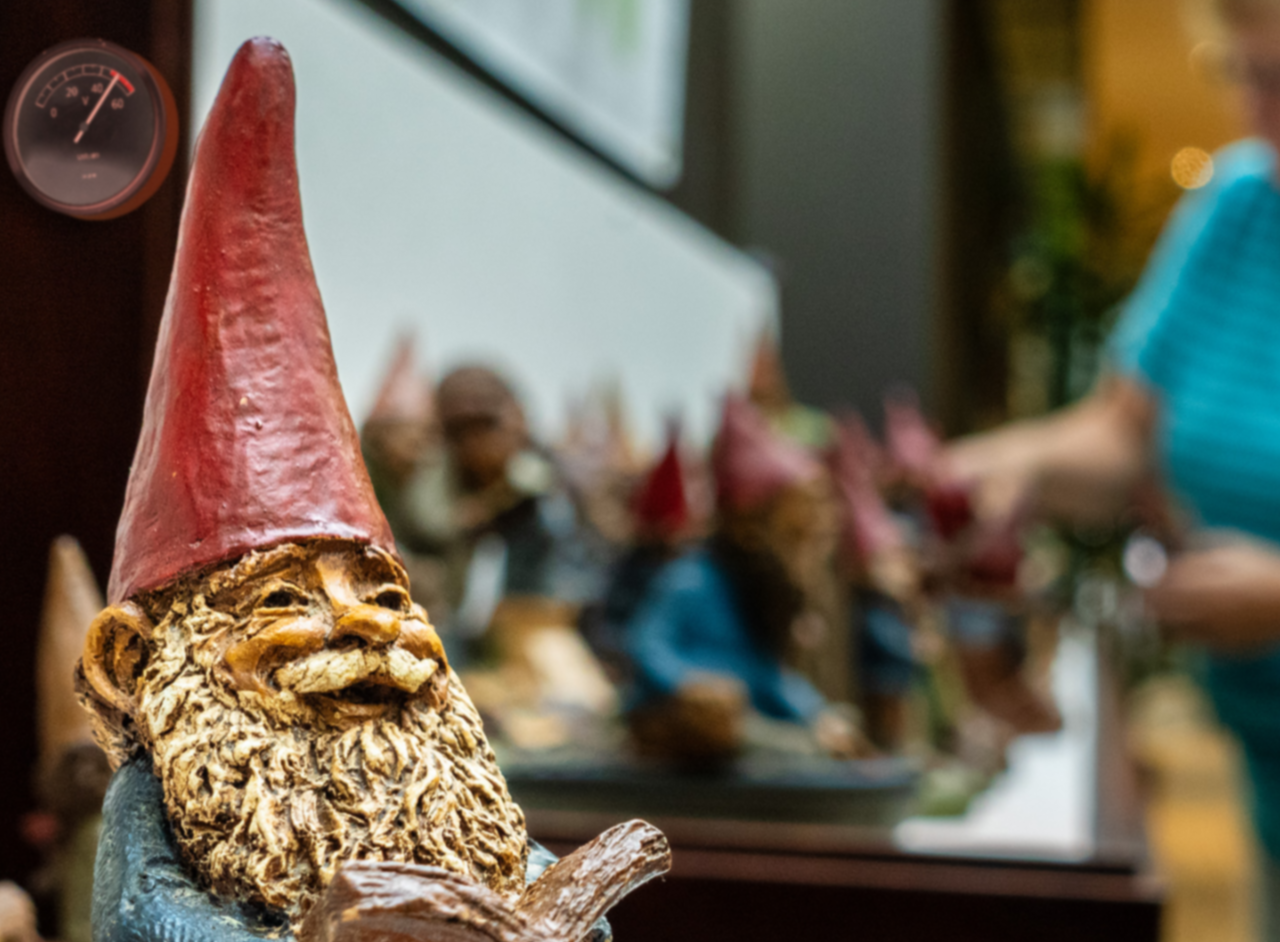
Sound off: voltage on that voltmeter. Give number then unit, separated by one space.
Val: 50 V
